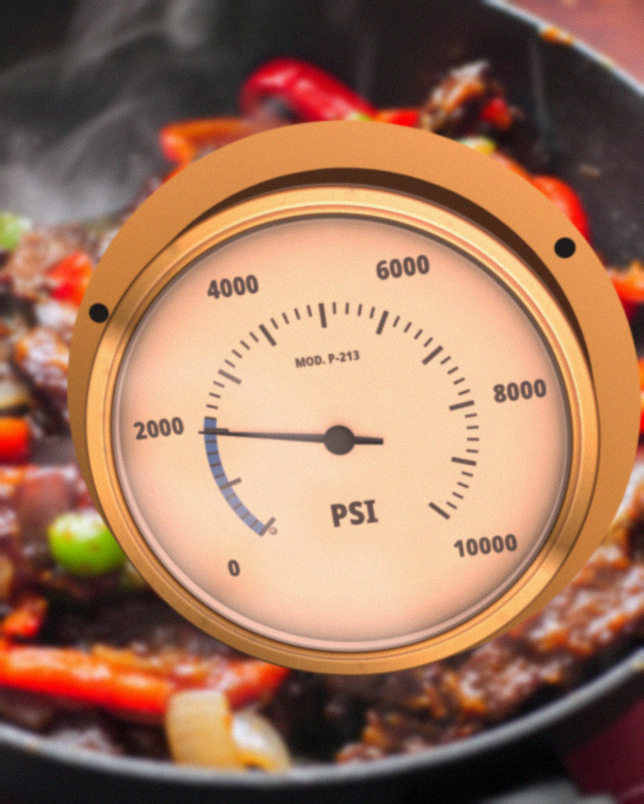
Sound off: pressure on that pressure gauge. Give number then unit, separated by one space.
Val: 2000 psi
